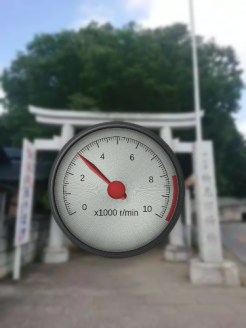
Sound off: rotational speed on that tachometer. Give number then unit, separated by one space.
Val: 3000 rpm
